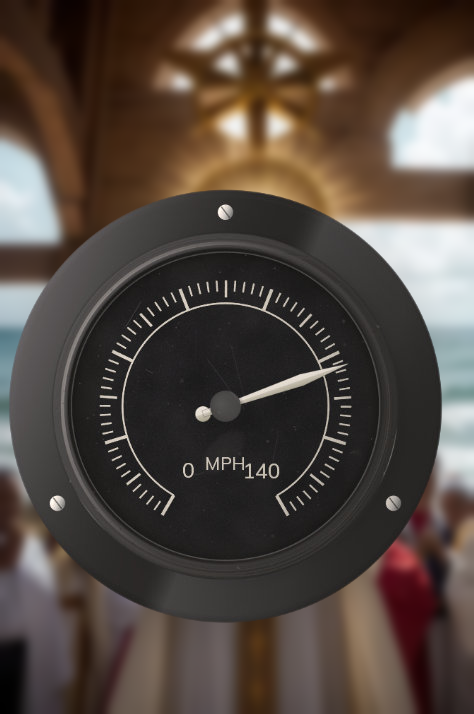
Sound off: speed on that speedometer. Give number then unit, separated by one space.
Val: 103 mph
